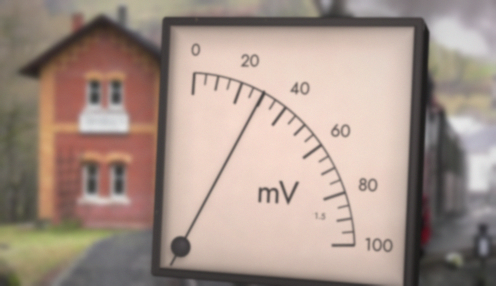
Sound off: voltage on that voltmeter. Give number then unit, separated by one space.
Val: 30 mV
